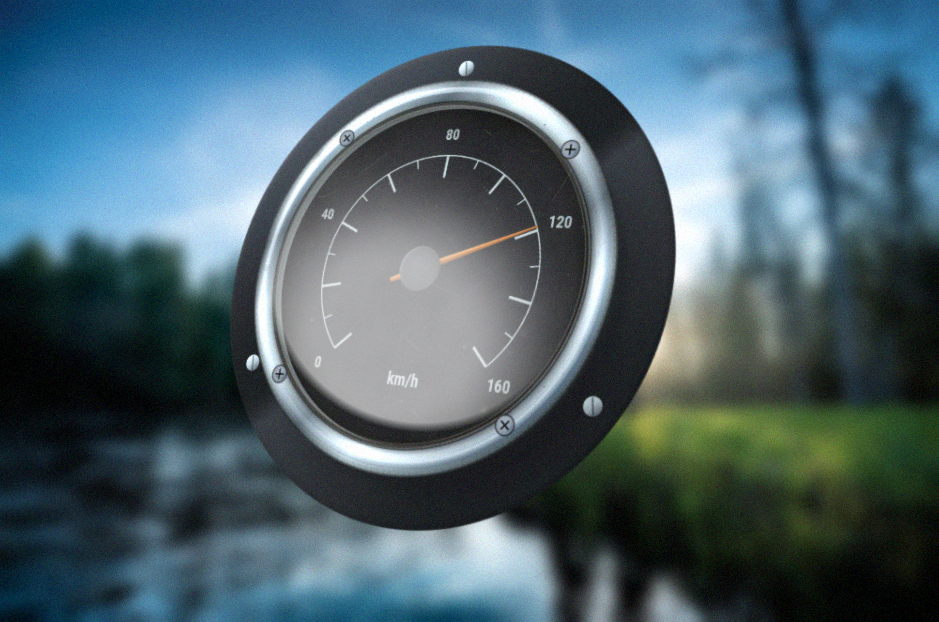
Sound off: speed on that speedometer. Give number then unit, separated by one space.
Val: 120 km/h
